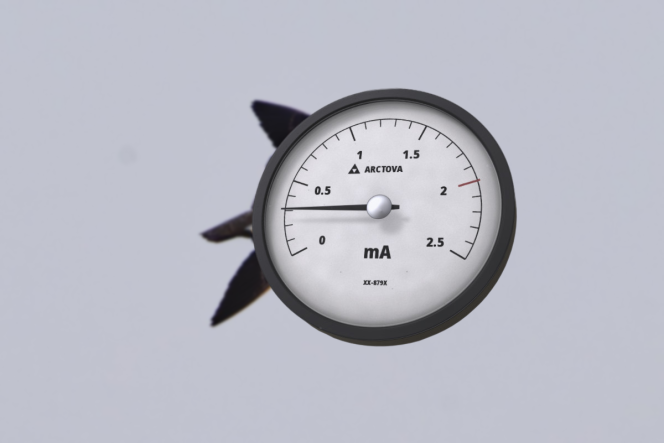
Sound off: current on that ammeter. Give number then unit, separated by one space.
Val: 0.3 mA
